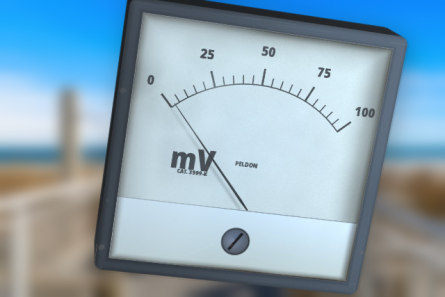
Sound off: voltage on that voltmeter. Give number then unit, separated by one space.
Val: 2.5 mV
